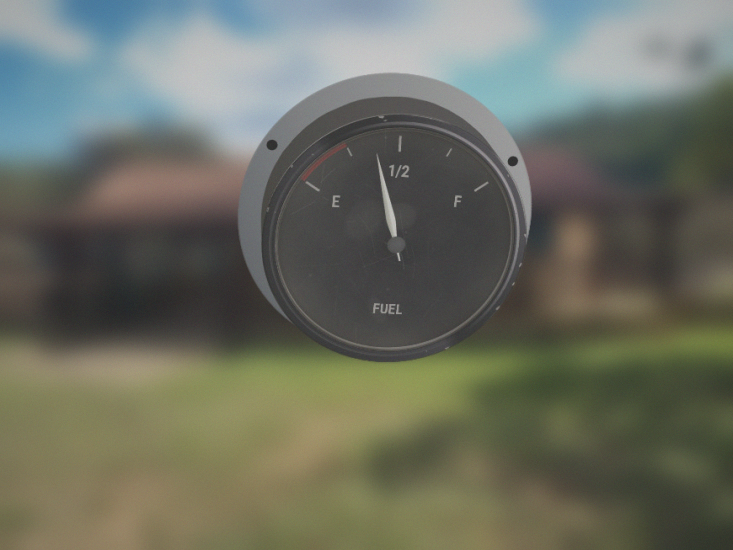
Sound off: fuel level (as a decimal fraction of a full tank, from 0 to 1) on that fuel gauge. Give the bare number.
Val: 0.375
